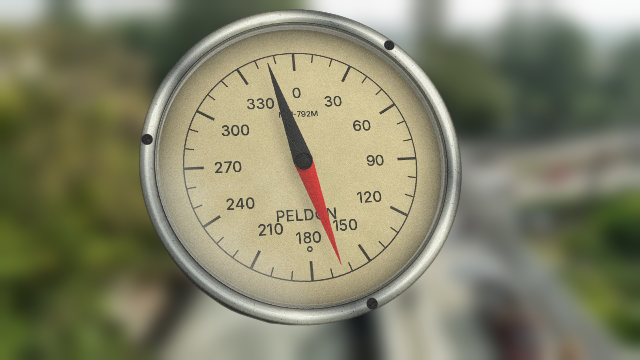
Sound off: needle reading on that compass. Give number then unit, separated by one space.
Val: 165 °
